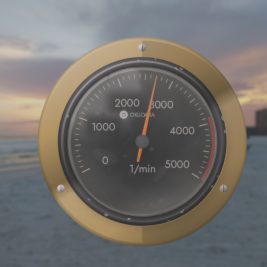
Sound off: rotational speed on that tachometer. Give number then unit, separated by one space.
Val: 2700 rpm
